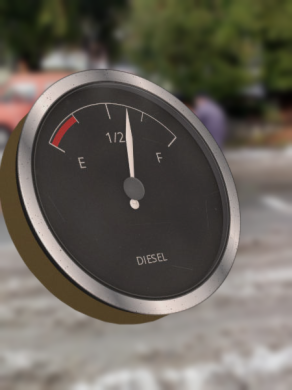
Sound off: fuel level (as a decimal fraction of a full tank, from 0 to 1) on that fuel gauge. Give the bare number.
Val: 0.625
